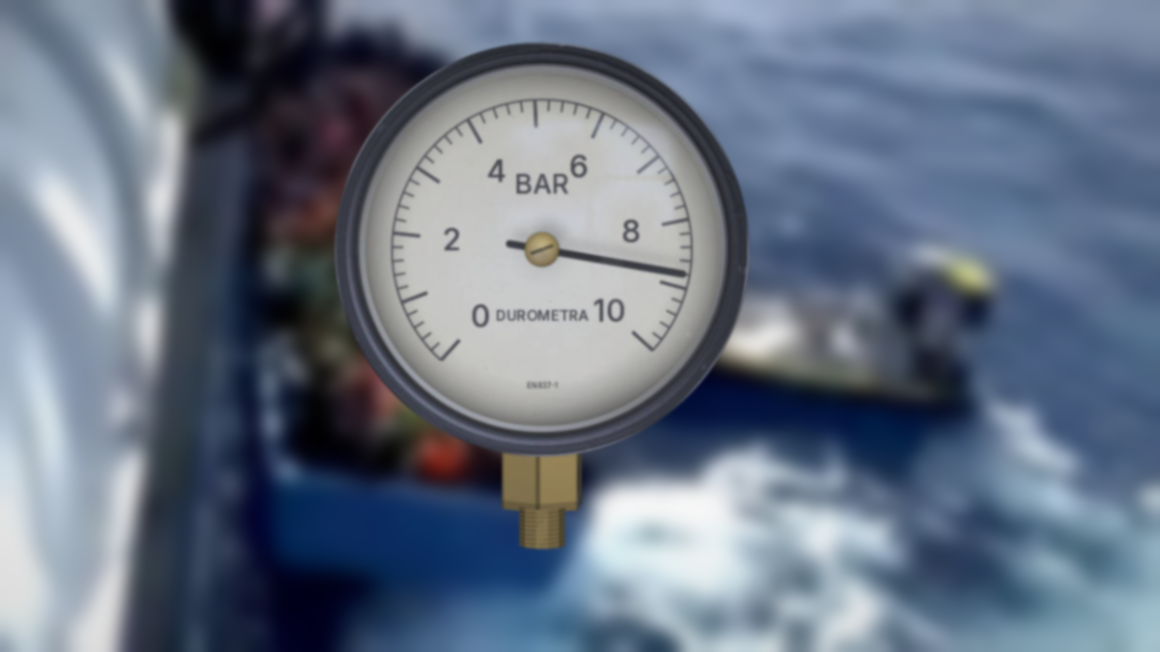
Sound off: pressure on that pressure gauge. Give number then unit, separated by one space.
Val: 8.8 bar
